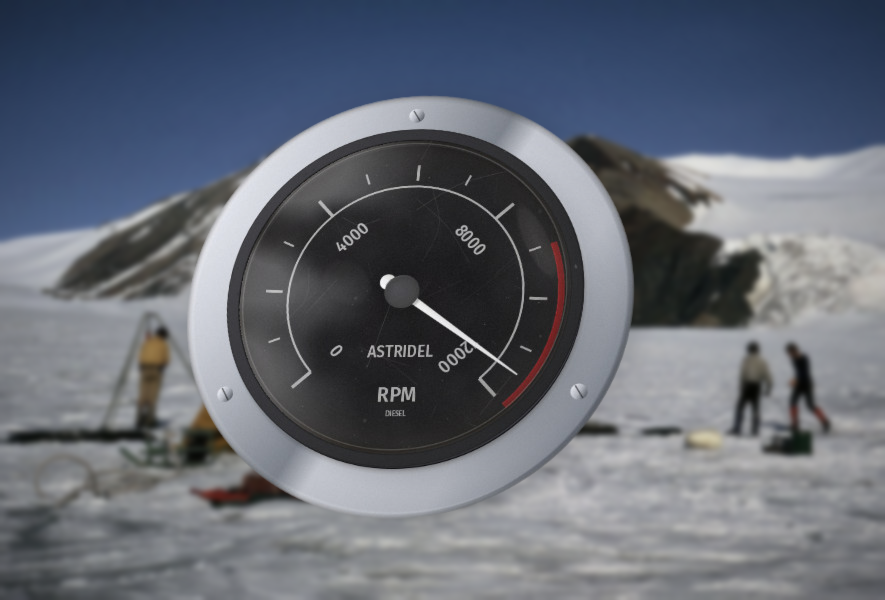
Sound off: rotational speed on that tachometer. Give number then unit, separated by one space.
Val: 11500 rpm
